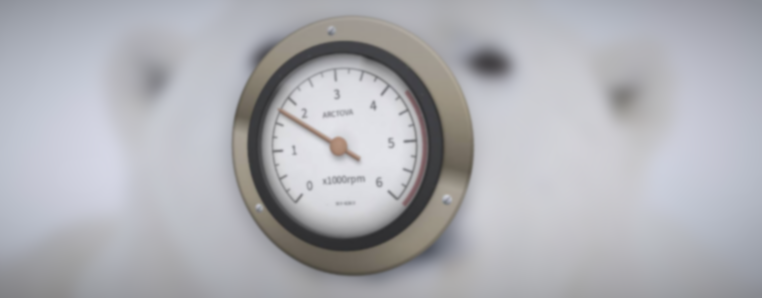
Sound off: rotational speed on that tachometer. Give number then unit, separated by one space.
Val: 1750 rpm
